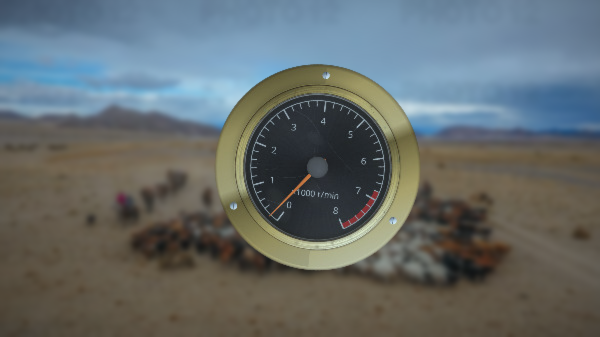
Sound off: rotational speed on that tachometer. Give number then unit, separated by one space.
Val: 200 rpm
